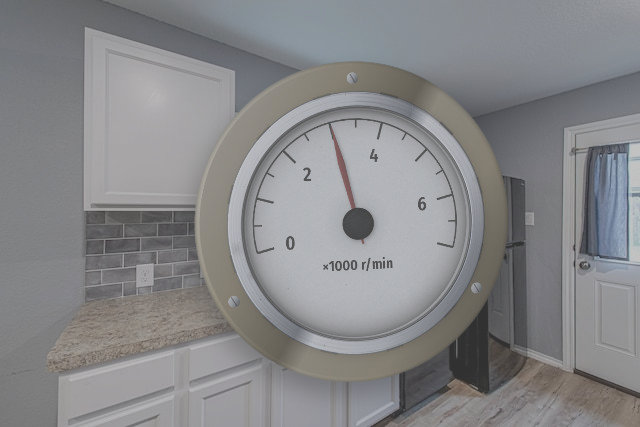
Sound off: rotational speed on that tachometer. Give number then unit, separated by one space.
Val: 3000 rpm
